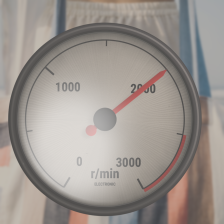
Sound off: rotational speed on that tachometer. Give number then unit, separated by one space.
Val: 2000 rpm
